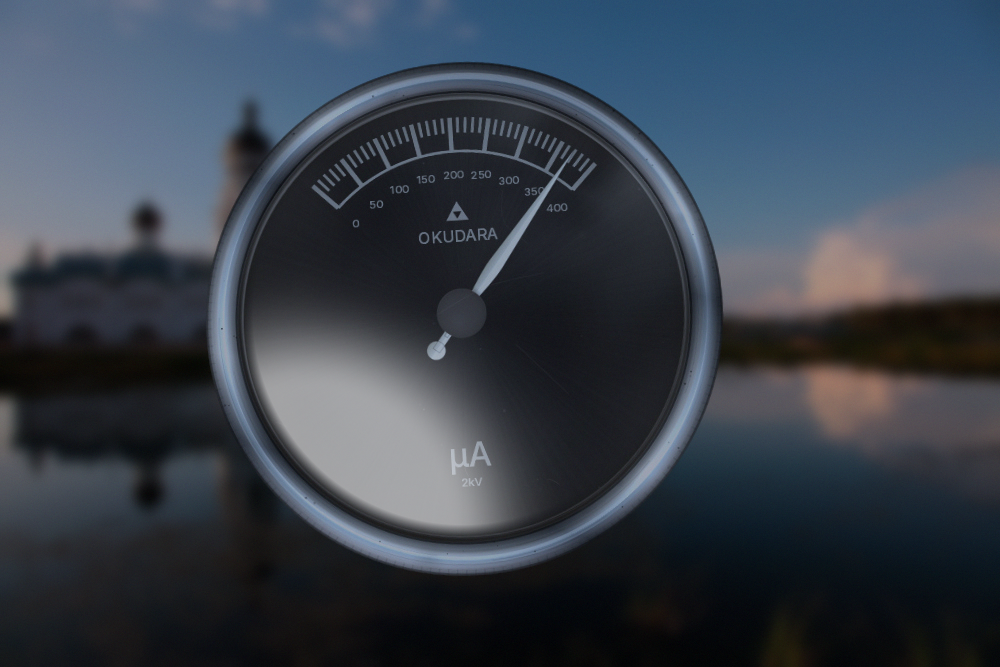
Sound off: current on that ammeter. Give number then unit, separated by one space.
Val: 370 µA
